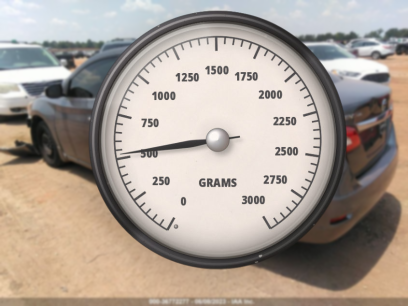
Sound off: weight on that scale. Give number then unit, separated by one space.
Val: 525 g
